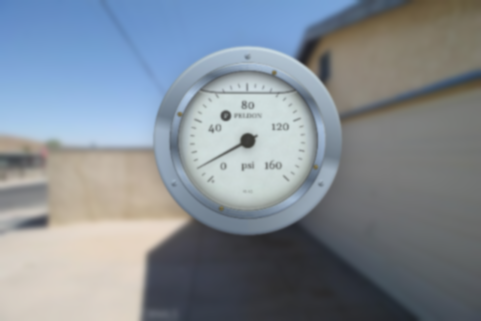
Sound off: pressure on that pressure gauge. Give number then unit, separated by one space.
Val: 10 psi
